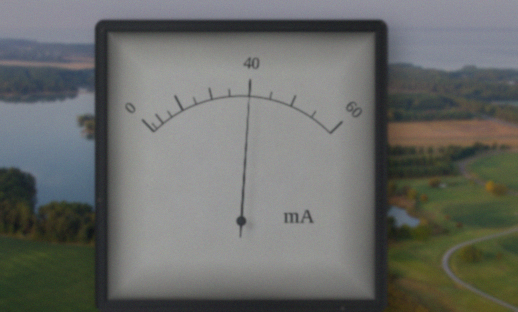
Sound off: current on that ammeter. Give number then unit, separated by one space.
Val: 40 mA
